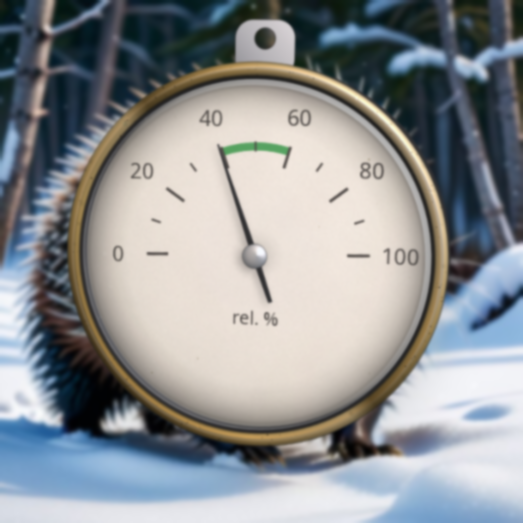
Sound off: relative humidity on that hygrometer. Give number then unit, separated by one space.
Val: 40 %
